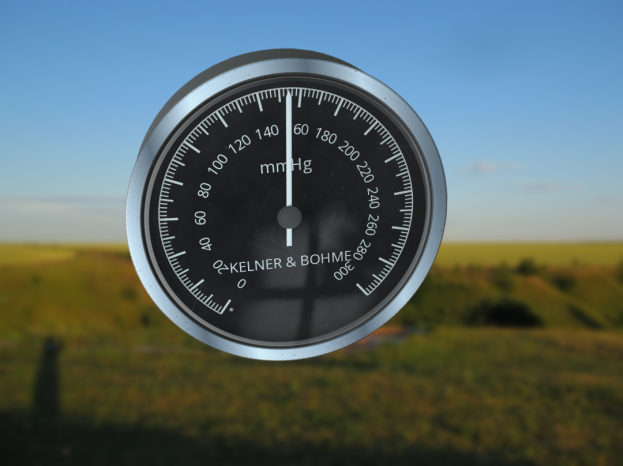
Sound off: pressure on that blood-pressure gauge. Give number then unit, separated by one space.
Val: 154 mmHg
